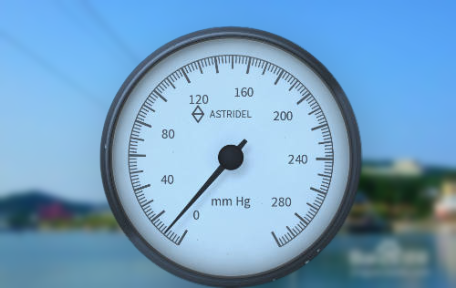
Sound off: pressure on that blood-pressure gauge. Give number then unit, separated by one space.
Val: 10 mmHg
